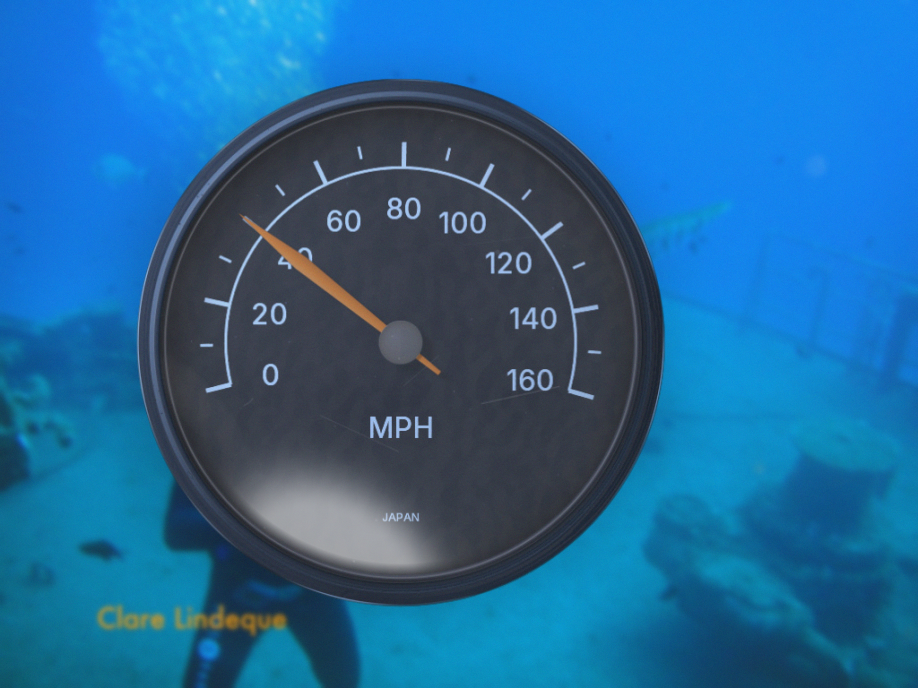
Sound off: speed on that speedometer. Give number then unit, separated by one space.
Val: 40 mph
